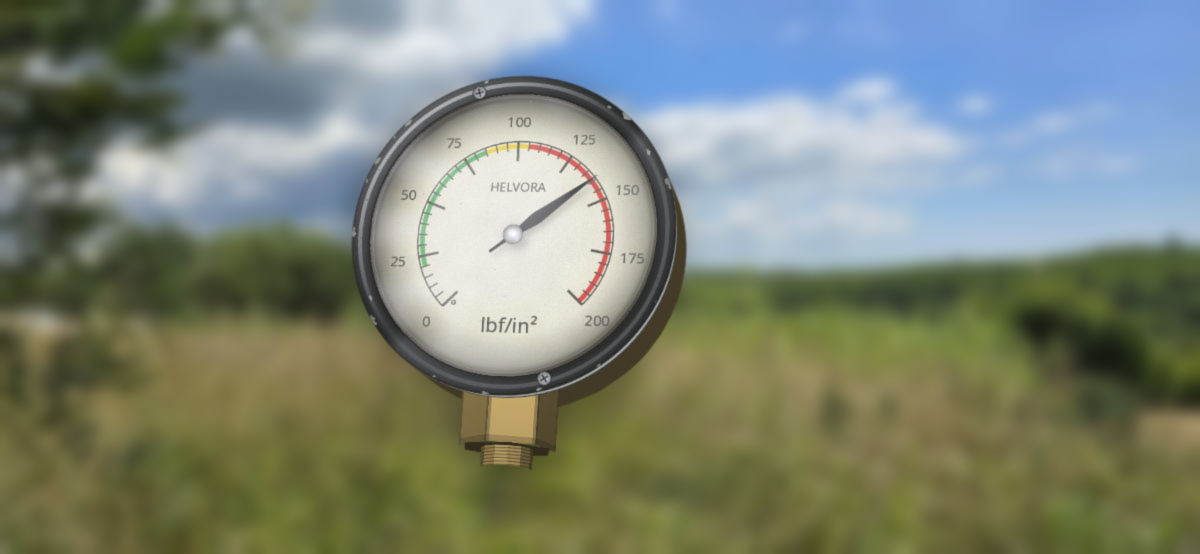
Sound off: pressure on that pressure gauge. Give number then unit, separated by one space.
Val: 140 psi
